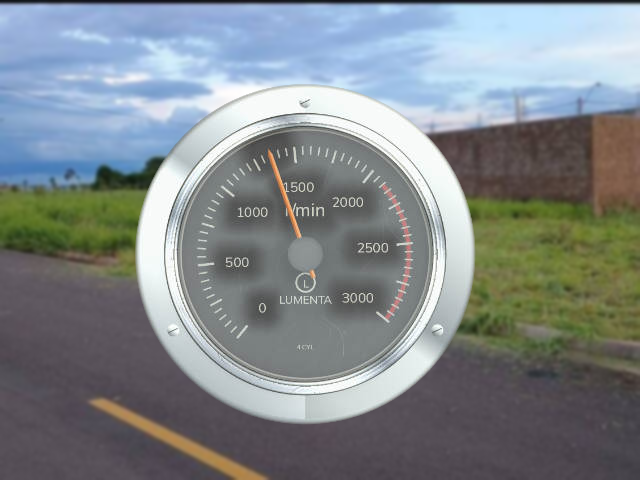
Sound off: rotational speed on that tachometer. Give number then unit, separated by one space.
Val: 1350 rpm
